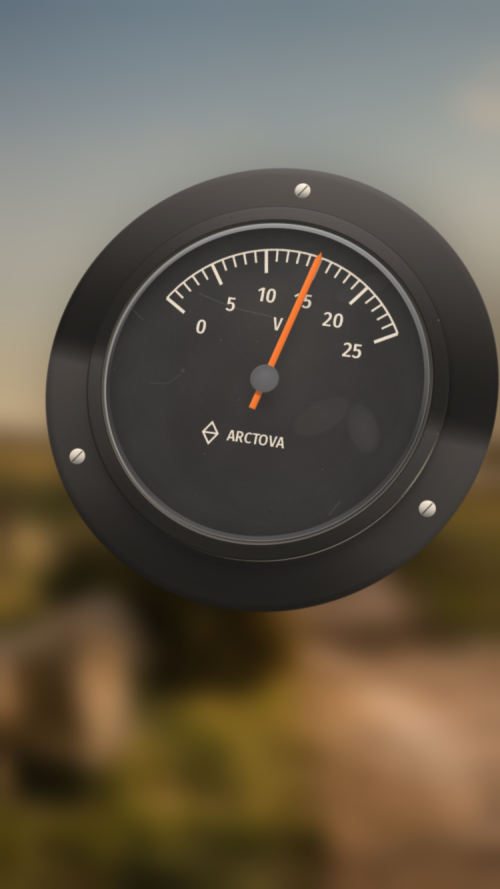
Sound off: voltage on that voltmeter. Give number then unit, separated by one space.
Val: 15 V
